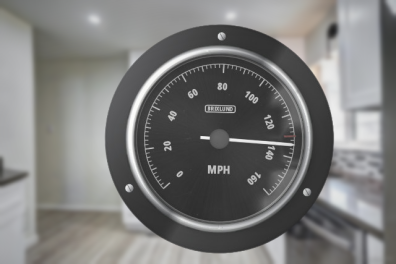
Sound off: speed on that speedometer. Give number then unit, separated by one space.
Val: 134 mph
